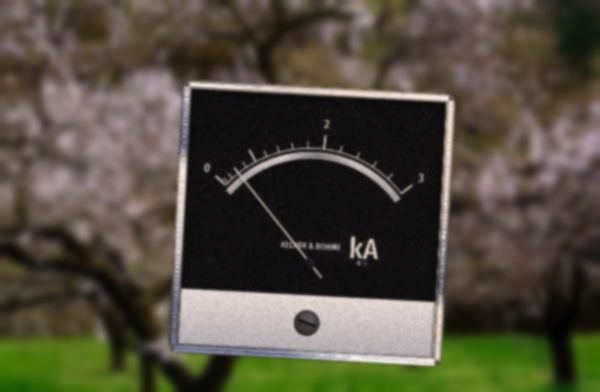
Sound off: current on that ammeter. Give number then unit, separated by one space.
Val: 0.6 kA
